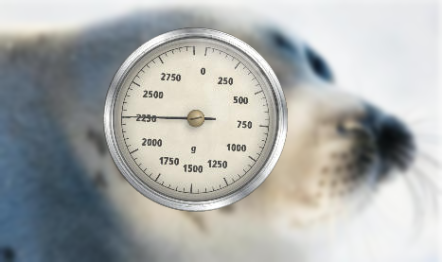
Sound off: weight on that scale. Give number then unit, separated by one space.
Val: 2250 g
